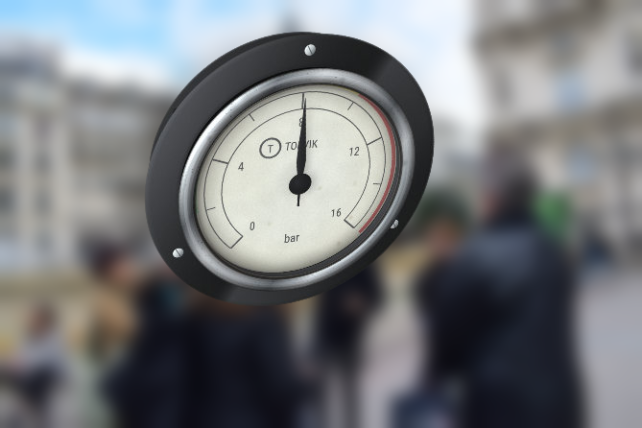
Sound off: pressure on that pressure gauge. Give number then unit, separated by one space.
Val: 8 bar
